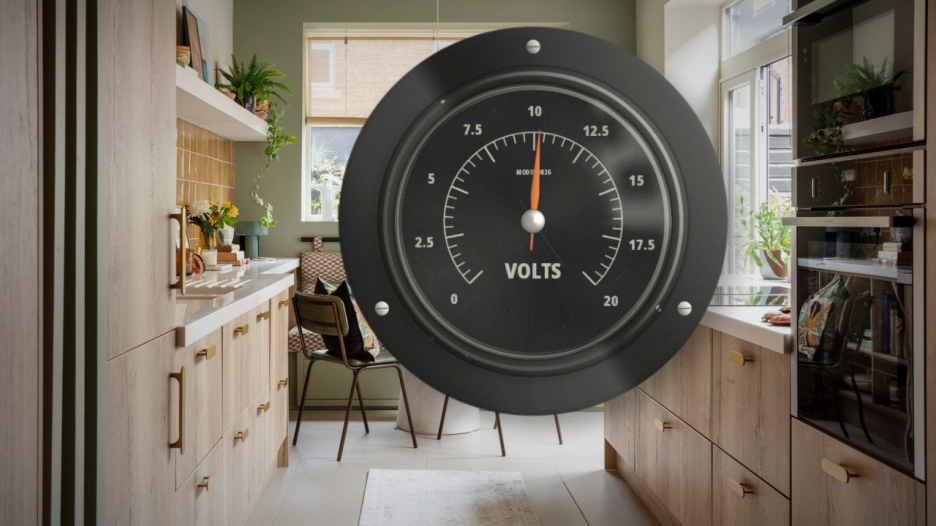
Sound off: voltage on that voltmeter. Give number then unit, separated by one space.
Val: 10.25 V
